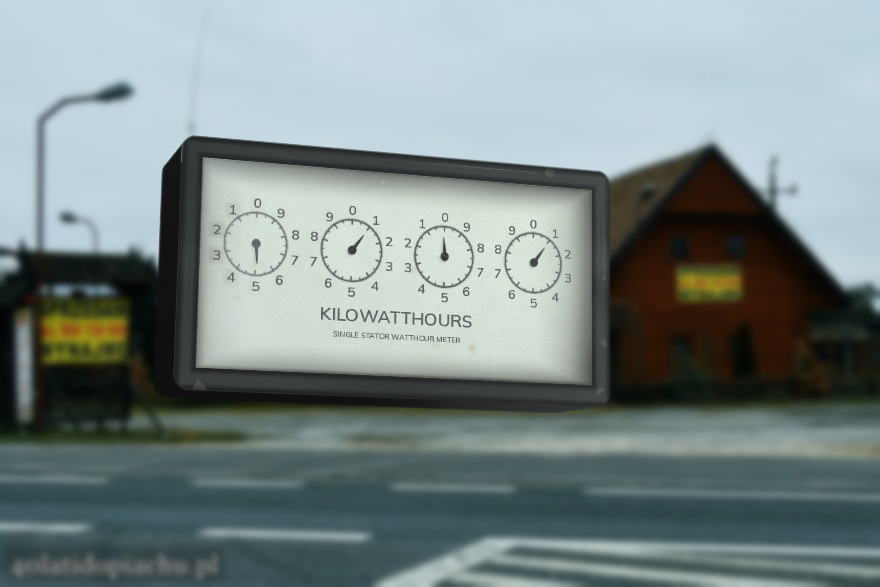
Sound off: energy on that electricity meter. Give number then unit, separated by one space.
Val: 5101 kWh
